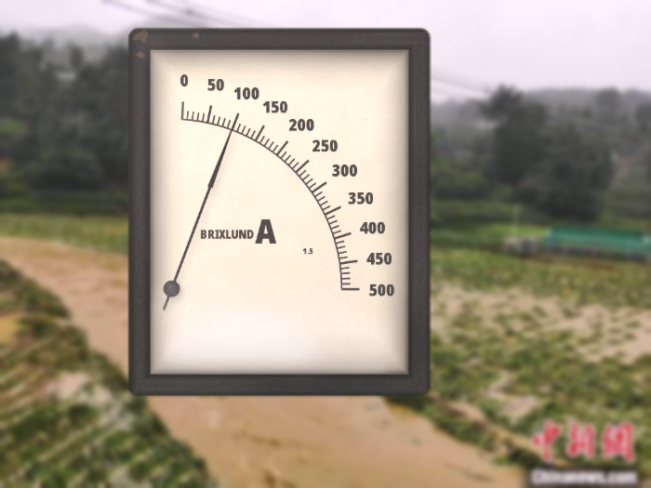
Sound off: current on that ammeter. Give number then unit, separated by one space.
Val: 100 A
